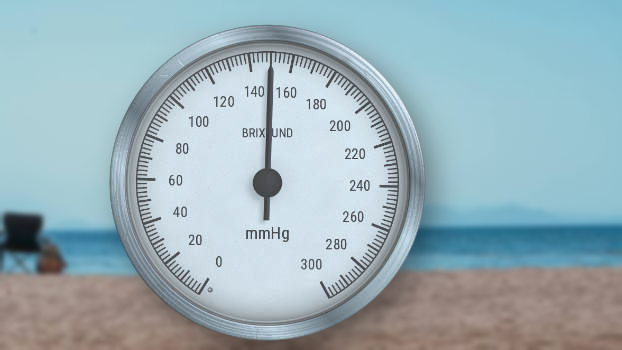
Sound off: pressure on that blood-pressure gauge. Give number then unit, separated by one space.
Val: 150 mmHg
